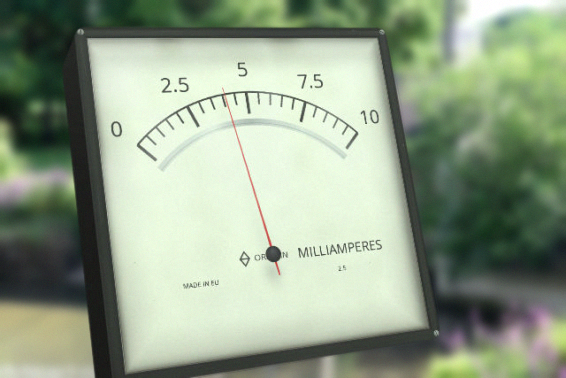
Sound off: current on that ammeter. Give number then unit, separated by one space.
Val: 4 mA
